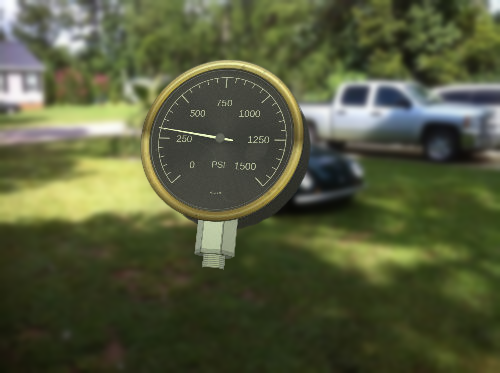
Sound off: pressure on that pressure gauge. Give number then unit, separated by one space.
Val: 300 psi
